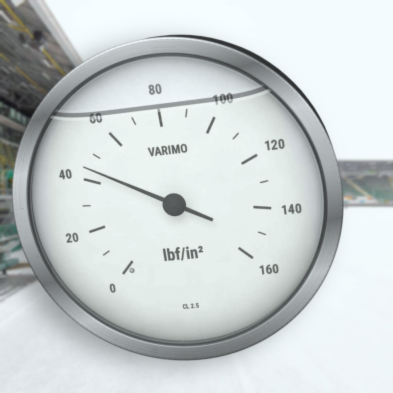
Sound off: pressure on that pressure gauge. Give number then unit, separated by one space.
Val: 45 psi
